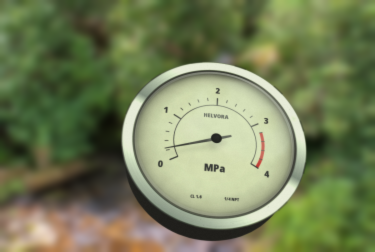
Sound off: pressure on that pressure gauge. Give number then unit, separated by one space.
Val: 0.2 MPa
